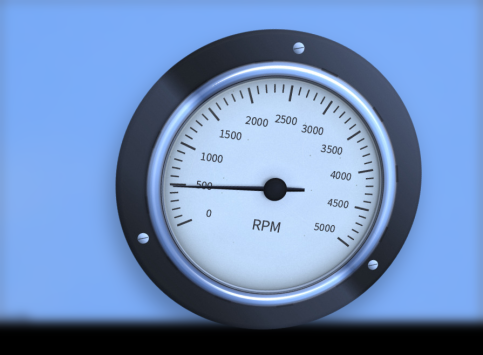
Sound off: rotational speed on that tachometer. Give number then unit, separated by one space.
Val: 500 rpm
